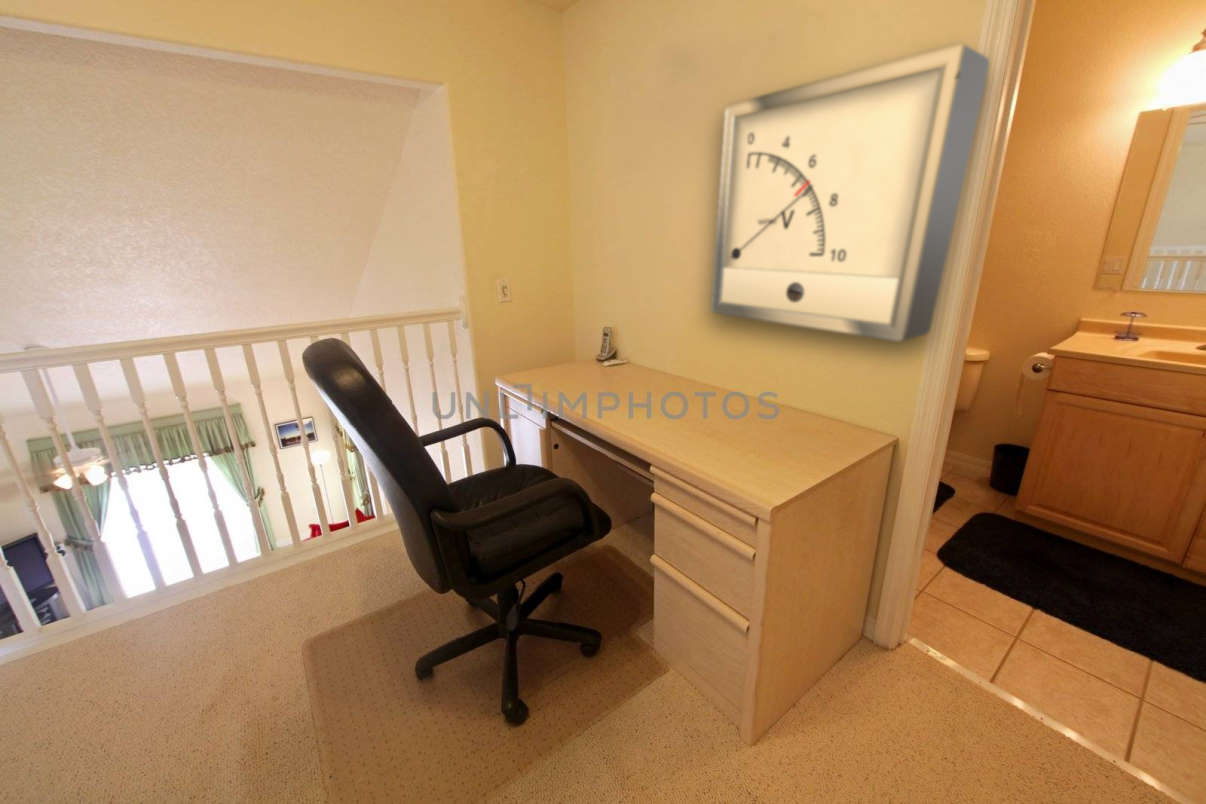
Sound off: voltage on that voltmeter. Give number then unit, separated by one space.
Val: 7 V
